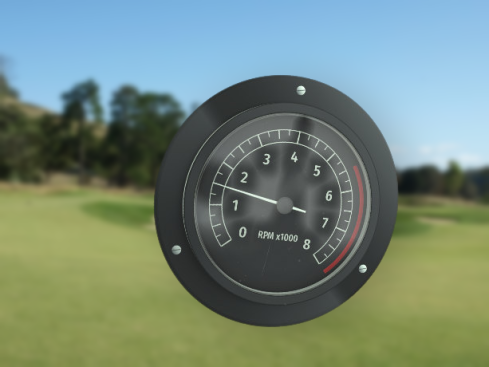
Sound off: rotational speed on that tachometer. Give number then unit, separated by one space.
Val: 1500 rpm
